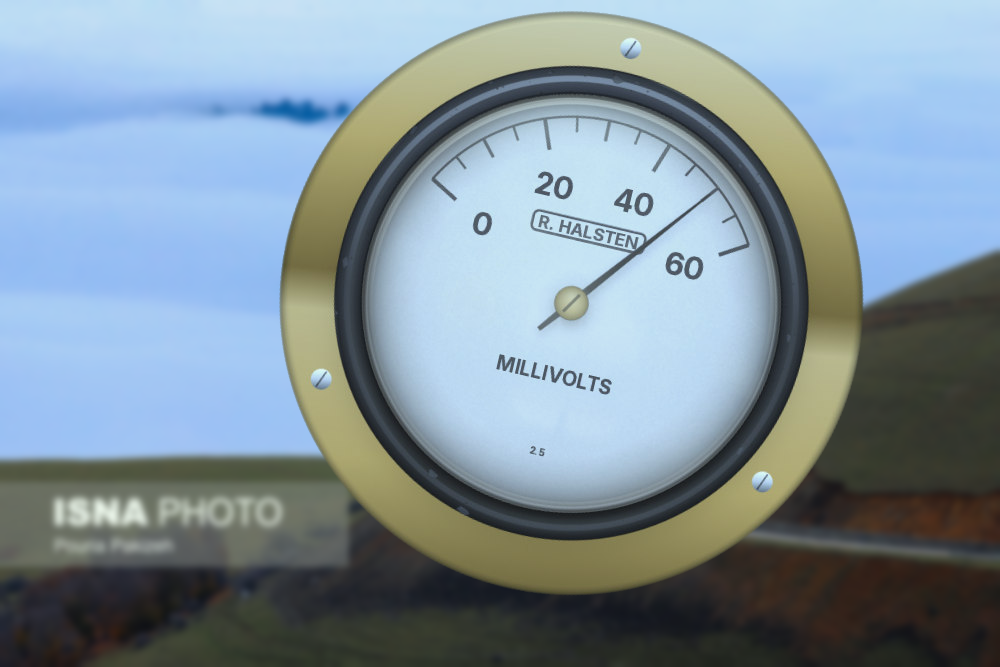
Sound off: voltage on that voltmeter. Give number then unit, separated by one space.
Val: 50 mV
